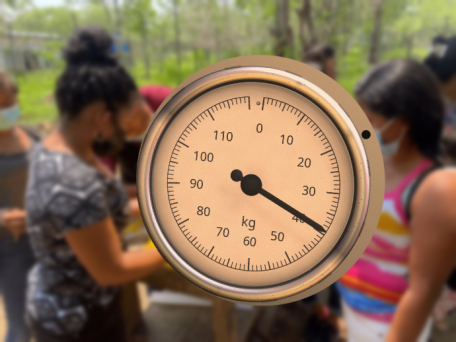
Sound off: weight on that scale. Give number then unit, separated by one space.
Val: 39 kg
